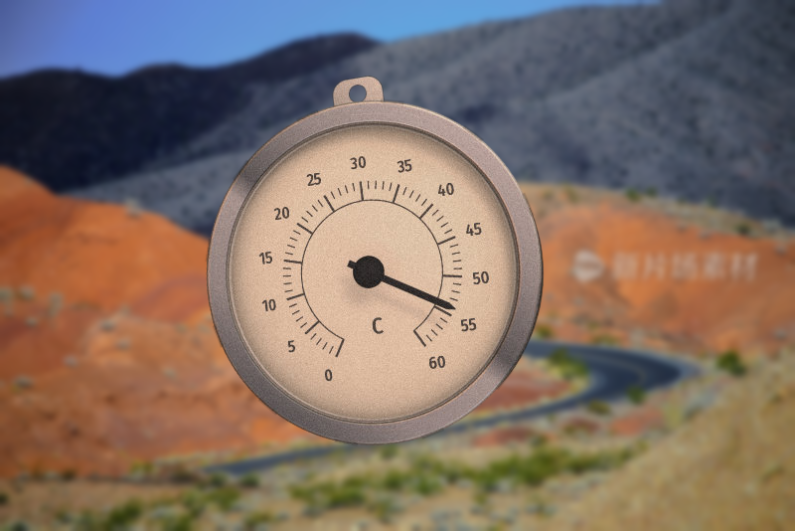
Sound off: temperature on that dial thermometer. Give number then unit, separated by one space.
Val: 54 °C
